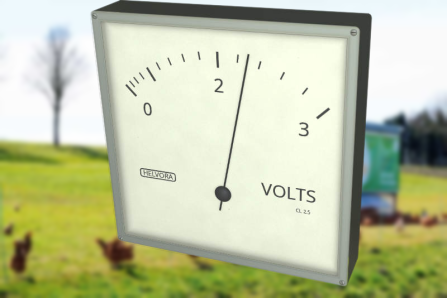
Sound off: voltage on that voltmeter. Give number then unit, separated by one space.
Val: 2.3 V
